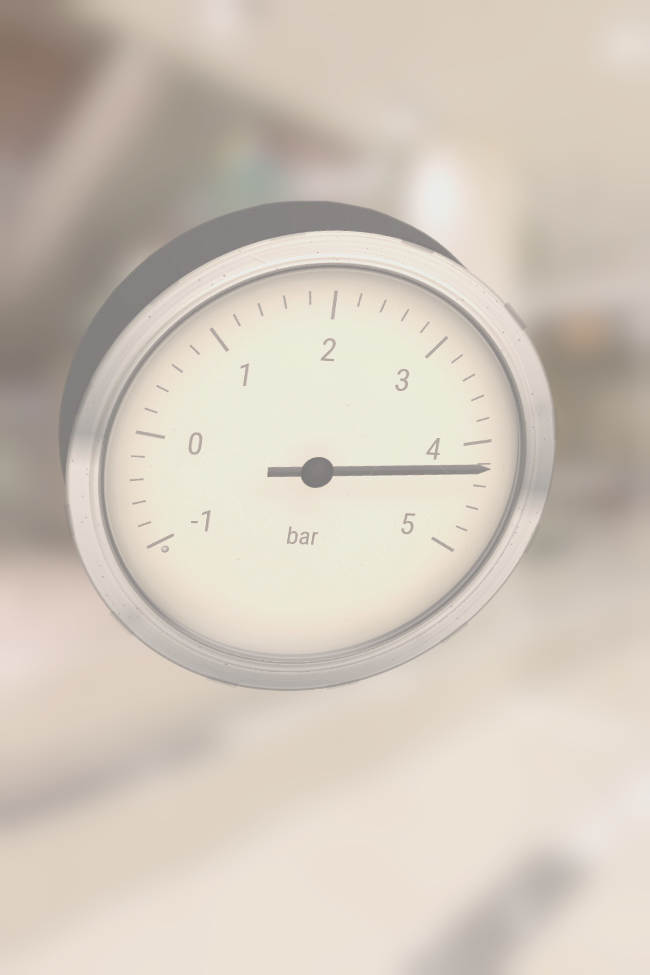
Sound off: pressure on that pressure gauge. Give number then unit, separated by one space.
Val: 4.2 bar
